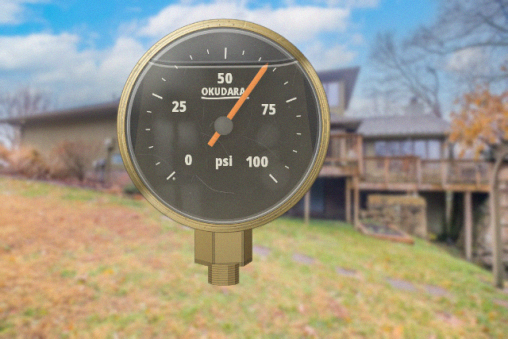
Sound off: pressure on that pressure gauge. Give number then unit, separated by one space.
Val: 62.5 psi
